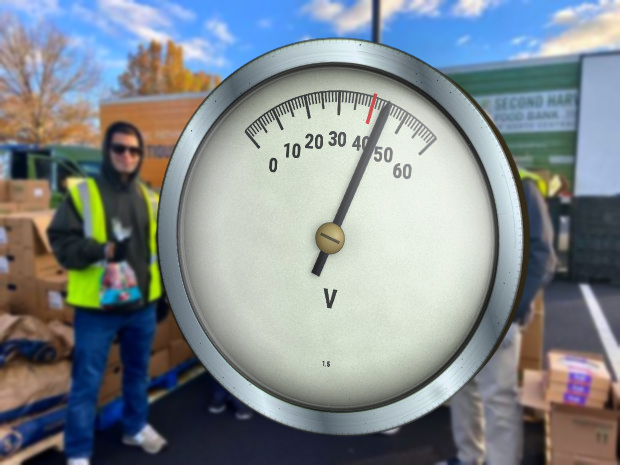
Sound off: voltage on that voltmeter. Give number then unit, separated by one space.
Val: 45 V
